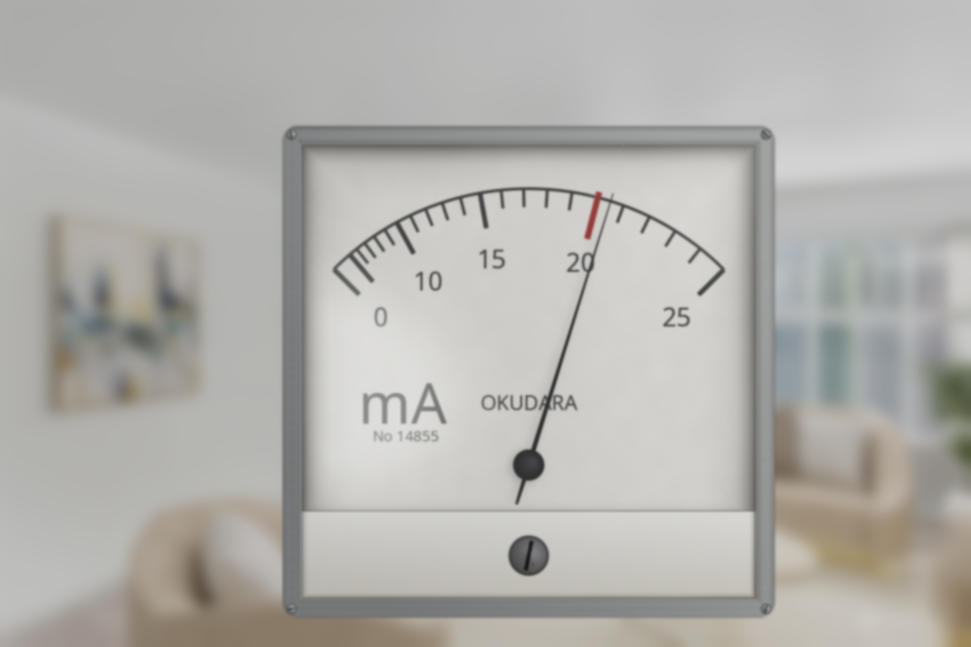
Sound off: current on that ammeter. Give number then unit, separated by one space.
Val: 20.5 mA
